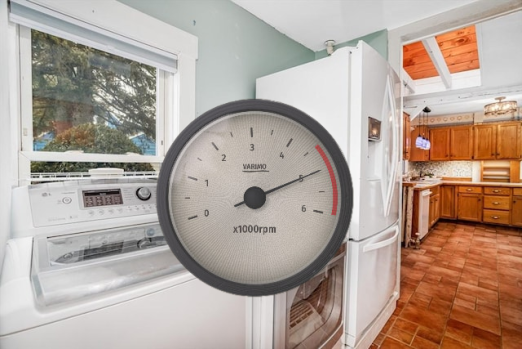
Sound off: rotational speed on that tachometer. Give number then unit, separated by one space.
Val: 5000 rpm
